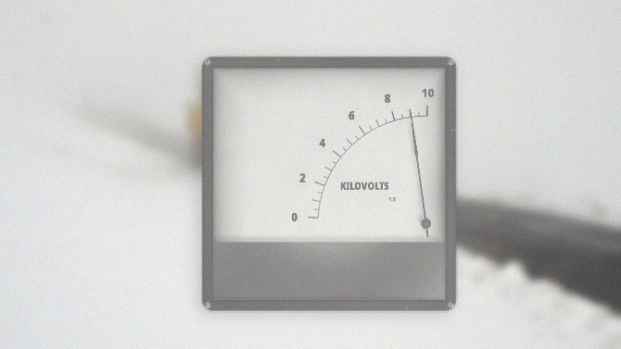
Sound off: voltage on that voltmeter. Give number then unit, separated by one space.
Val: 9 kV
